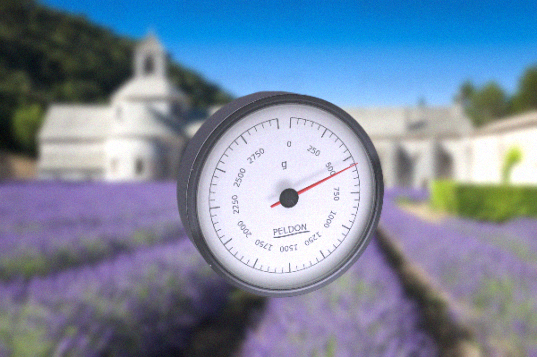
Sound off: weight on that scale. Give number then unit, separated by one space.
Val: 550 g
